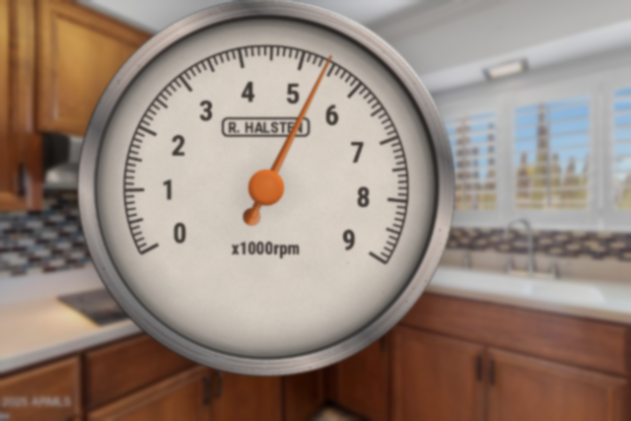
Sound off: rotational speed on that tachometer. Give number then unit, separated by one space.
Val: 5400 rpm
